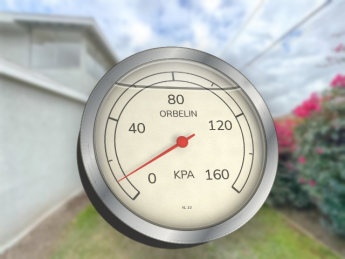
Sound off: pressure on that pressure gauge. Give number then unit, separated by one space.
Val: 10 kPa
